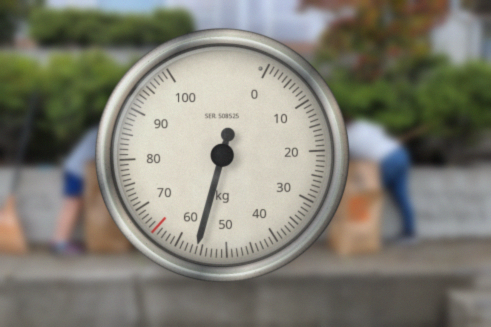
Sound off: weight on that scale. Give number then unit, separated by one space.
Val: 56 kg
